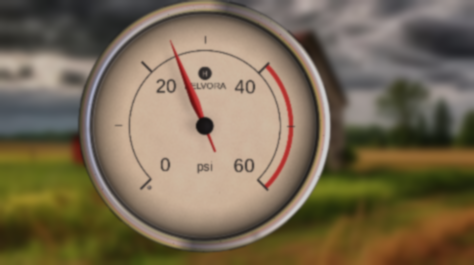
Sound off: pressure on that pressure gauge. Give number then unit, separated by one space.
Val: 25 psi
